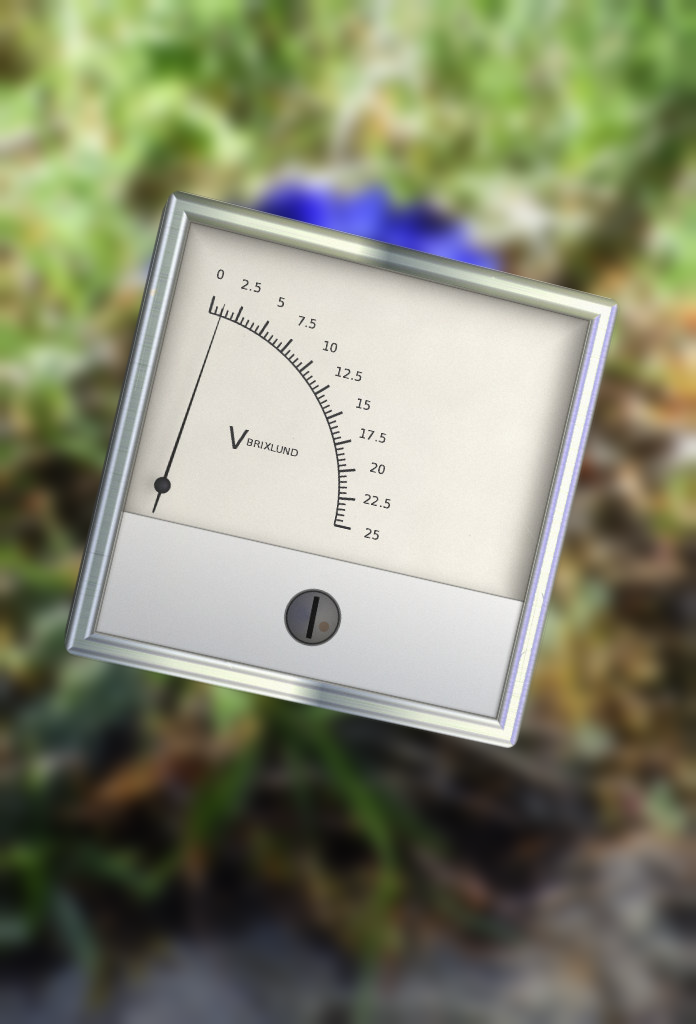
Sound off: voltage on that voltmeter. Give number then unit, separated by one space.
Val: 1 V
